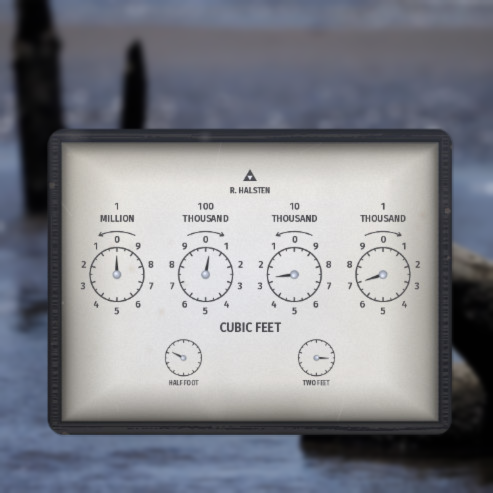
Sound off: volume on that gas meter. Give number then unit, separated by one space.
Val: 2700 ft³
